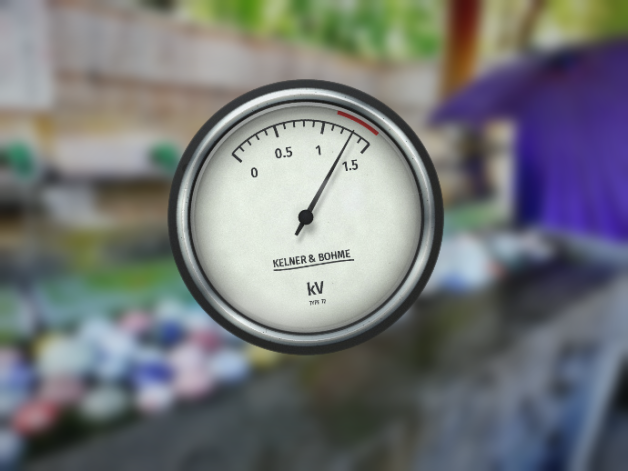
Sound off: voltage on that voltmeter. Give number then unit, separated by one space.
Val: 1.3 kV
